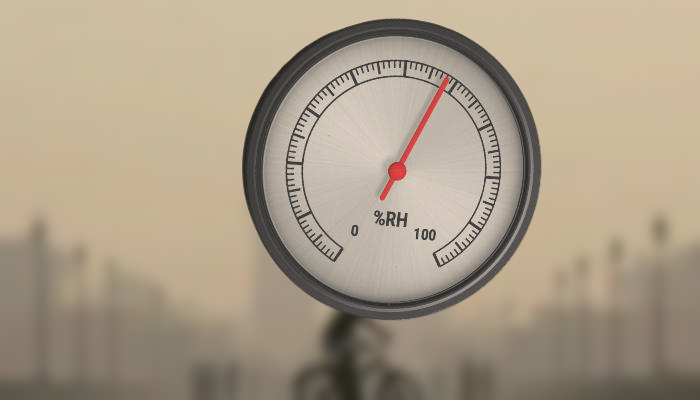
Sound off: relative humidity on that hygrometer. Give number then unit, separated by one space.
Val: 58 %
